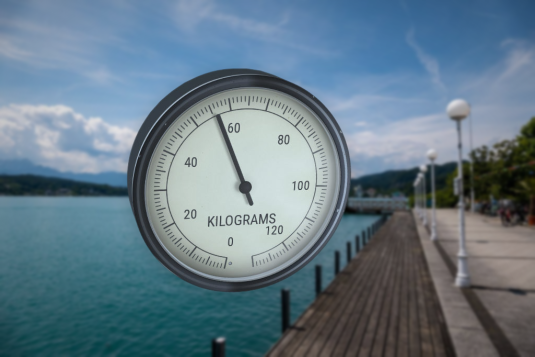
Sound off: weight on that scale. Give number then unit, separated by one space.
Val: 56 kg
